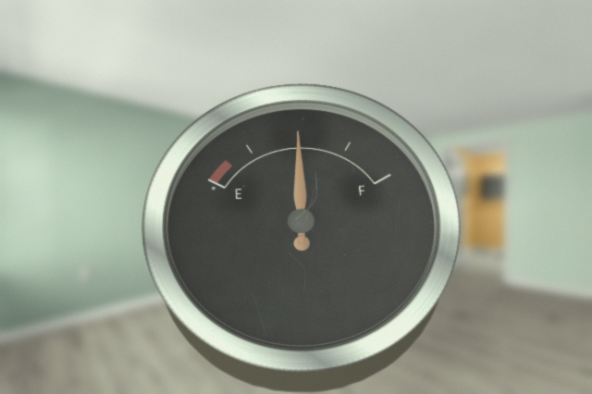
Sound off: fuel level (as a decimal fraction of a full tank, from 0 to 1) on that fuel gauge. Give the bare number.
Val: 0.5
